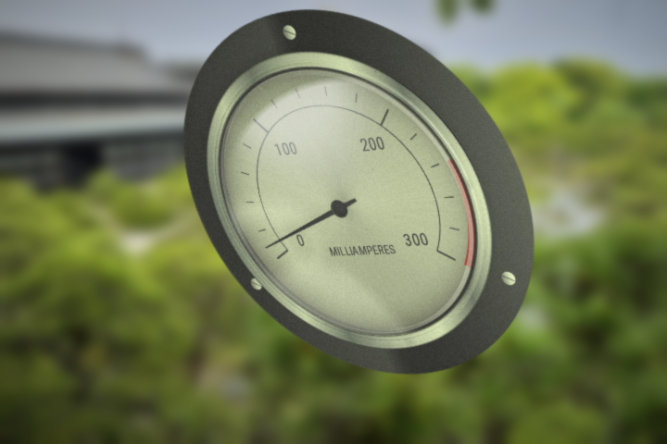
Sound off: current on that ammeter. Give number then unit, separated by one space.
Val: 10 mA
